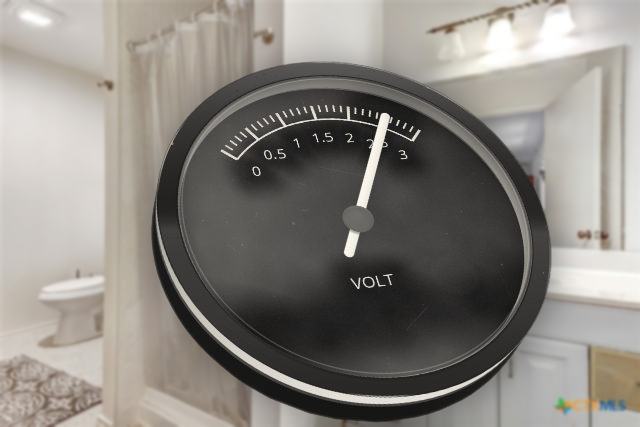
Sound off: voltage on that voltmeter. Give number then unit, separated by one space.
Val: 2.5 V
